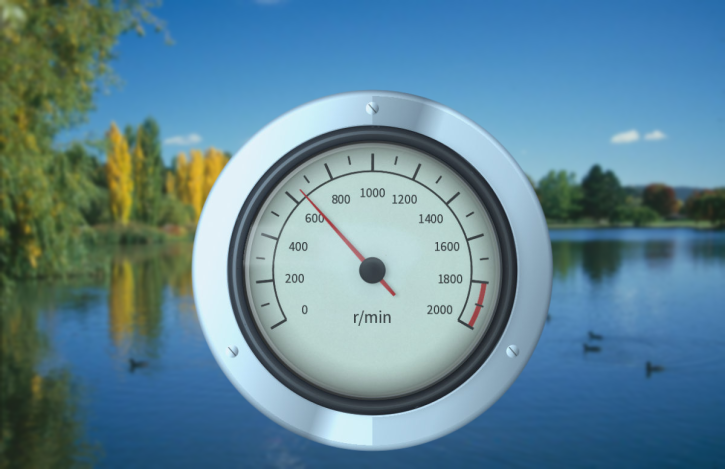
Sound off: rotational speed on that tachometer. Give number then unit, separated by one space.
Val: 650 rpm
